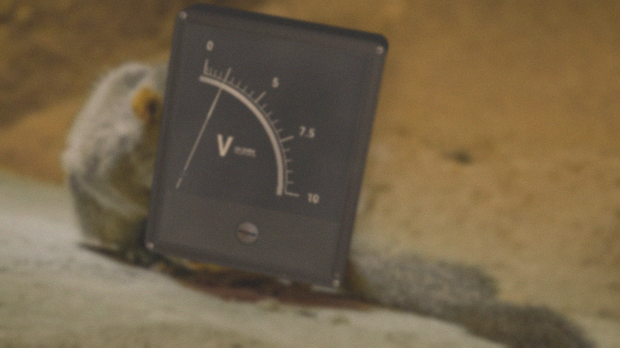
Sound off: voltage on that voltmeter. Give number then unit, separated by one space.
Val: 2.5 V
